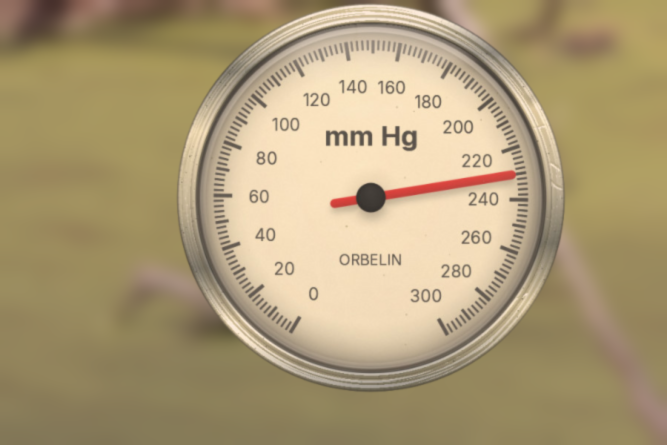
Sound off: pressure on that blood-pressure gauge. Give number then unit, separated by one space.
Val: 230 mmHg
